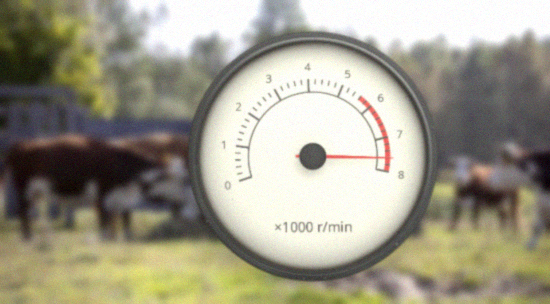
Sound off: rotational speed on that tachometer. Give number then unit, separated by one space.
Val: 7600 rpm
